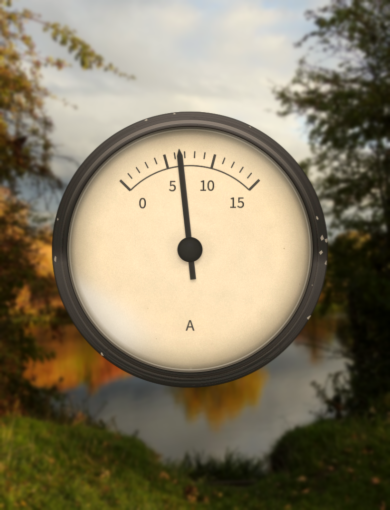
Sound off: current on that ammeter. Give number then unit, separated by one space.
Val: 6.5 A
